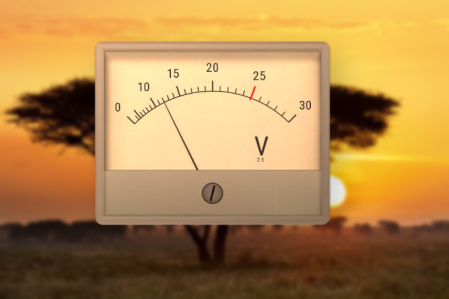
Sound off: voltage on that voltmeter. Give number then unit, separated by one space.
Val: 12 V
